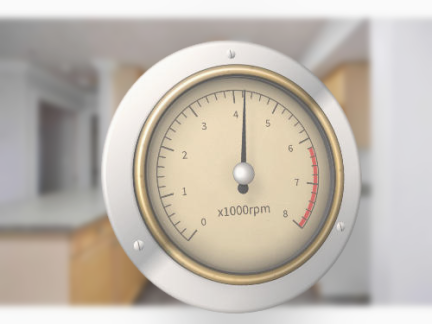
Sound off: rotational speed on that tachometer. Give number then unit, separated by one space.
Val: 4200 rpm
